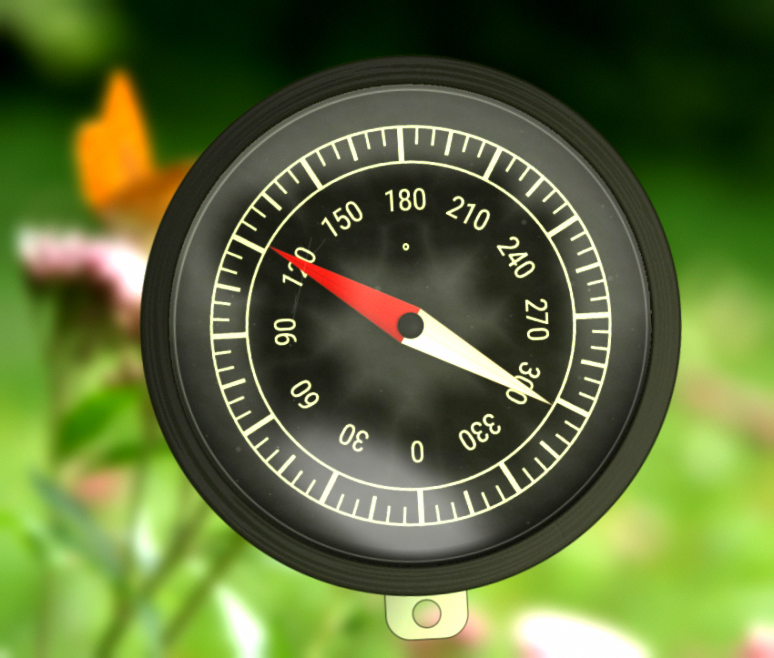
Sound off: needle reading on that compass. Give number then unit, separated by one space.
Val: 122.5 °
